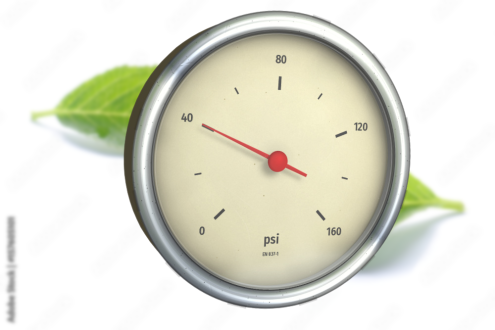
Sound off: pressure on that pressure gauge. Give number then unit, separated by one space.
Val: 40 psi
